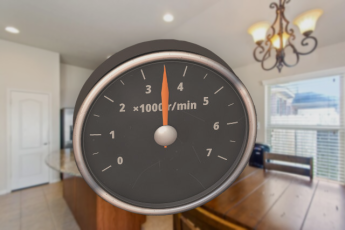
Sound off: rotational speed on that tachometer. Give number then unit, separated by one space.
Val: 3500 rpm
